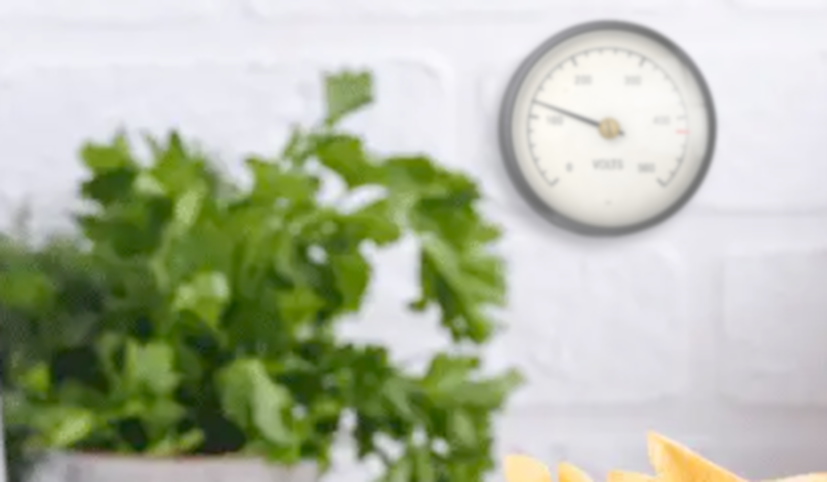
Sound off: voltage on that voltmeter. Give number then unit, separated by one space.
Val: 120 V
